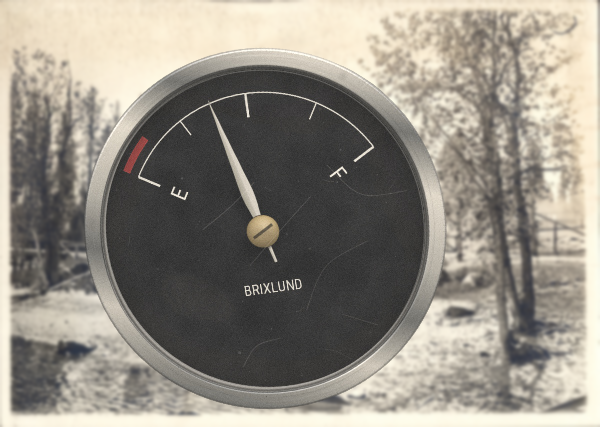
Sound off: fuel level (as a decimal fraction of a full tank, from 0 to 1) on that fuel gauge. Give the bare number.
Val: 0.375
